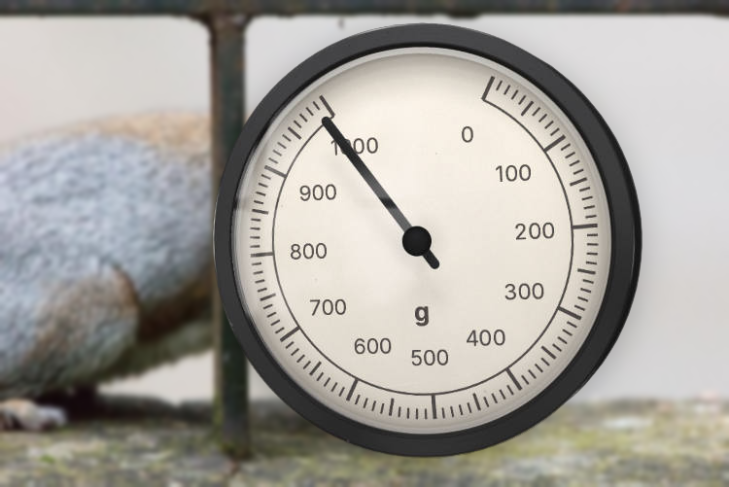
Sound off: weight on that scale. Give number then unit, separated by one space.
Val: 990 g
